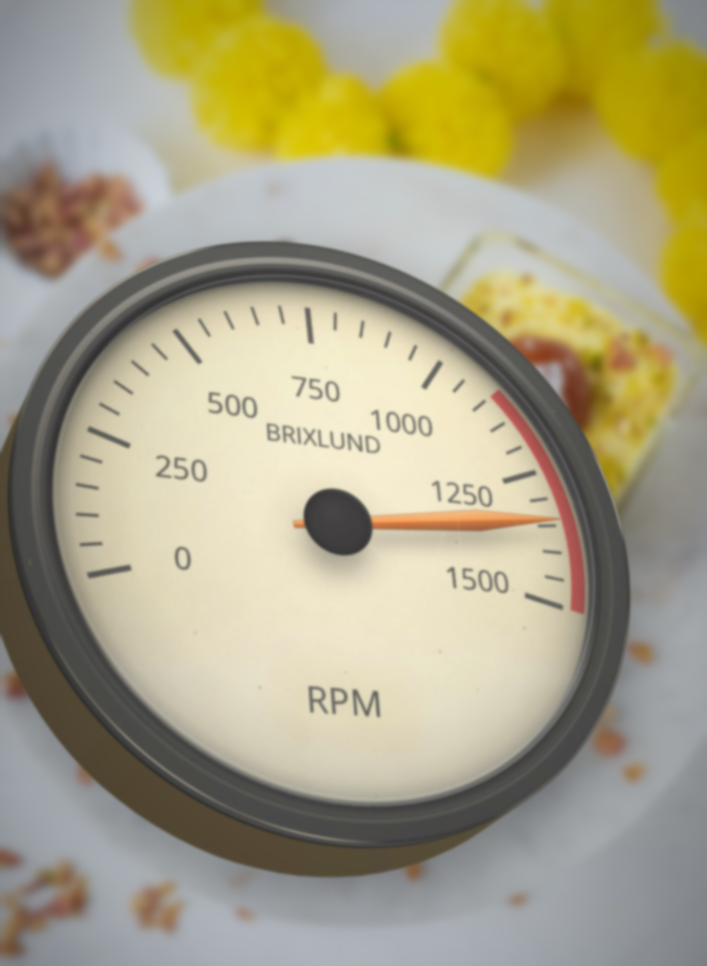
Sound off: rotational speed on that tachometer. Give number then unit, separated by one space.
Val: 1350 rpm
